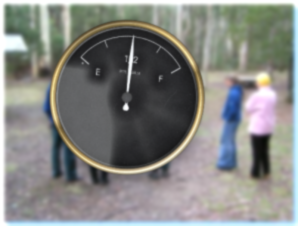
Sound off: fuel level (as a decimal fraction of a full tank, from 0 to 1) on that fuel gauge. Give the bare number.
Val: 0.5
